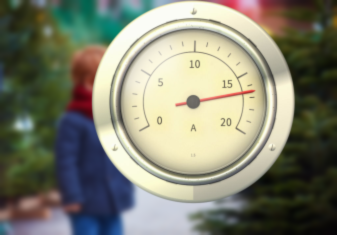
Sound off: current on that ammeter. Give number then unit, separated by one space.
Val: 16.5 A
